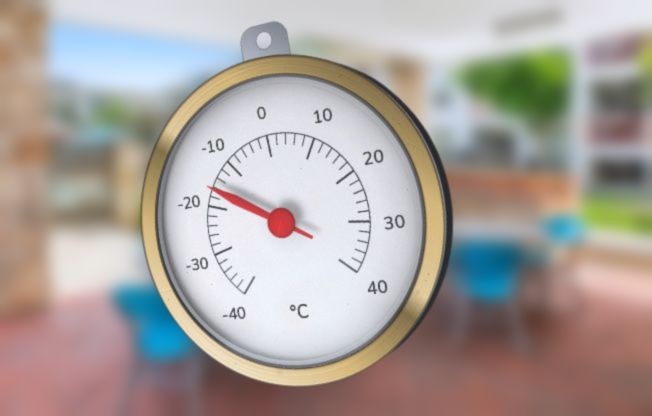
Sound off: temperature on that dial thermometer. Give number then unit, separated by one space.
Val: -16 °C
